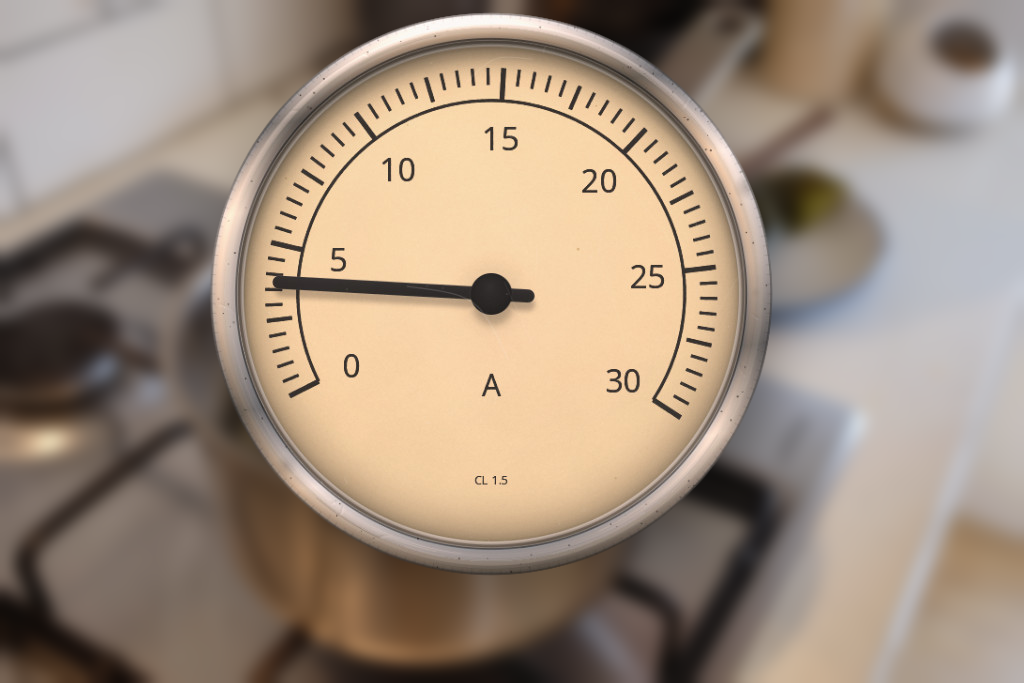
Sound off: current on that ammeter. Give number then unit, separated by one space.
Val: 3.75 A
